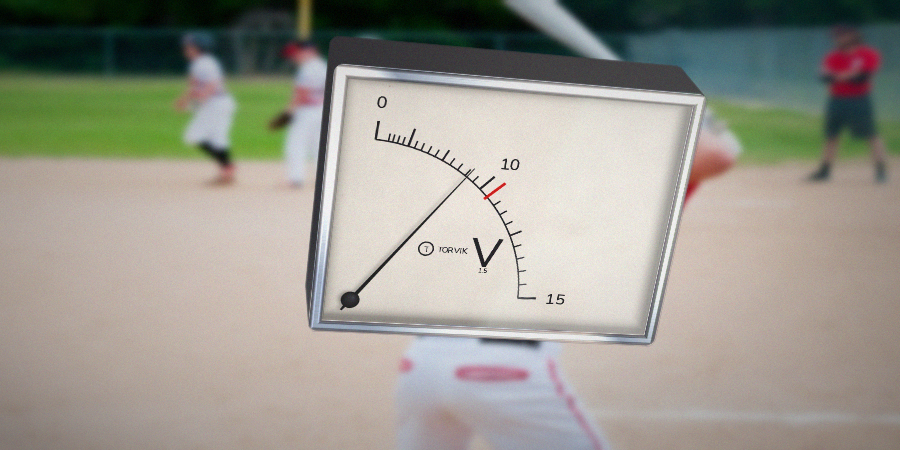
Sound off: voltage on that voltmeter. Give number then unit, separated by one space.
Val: 9 V
